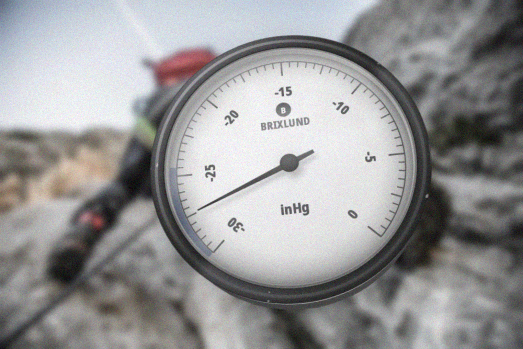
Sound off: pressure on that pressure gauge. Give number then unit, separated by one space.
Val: -27.5 inHg
